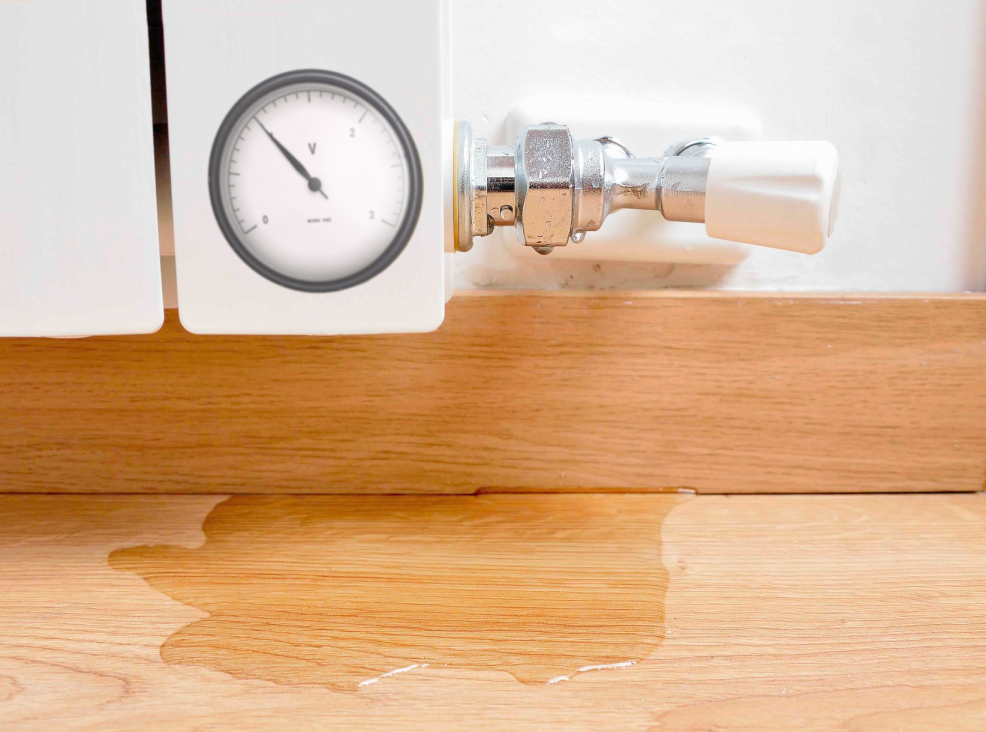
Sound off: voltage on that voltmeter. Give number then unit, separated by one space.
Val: 1 V
